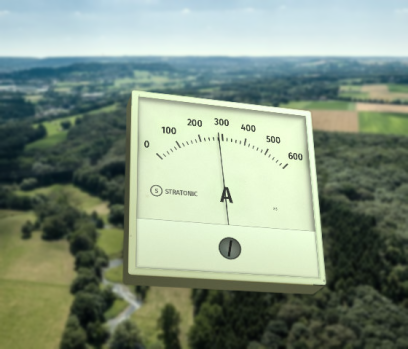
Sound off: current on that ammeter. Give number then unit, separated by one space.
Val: 280 A
